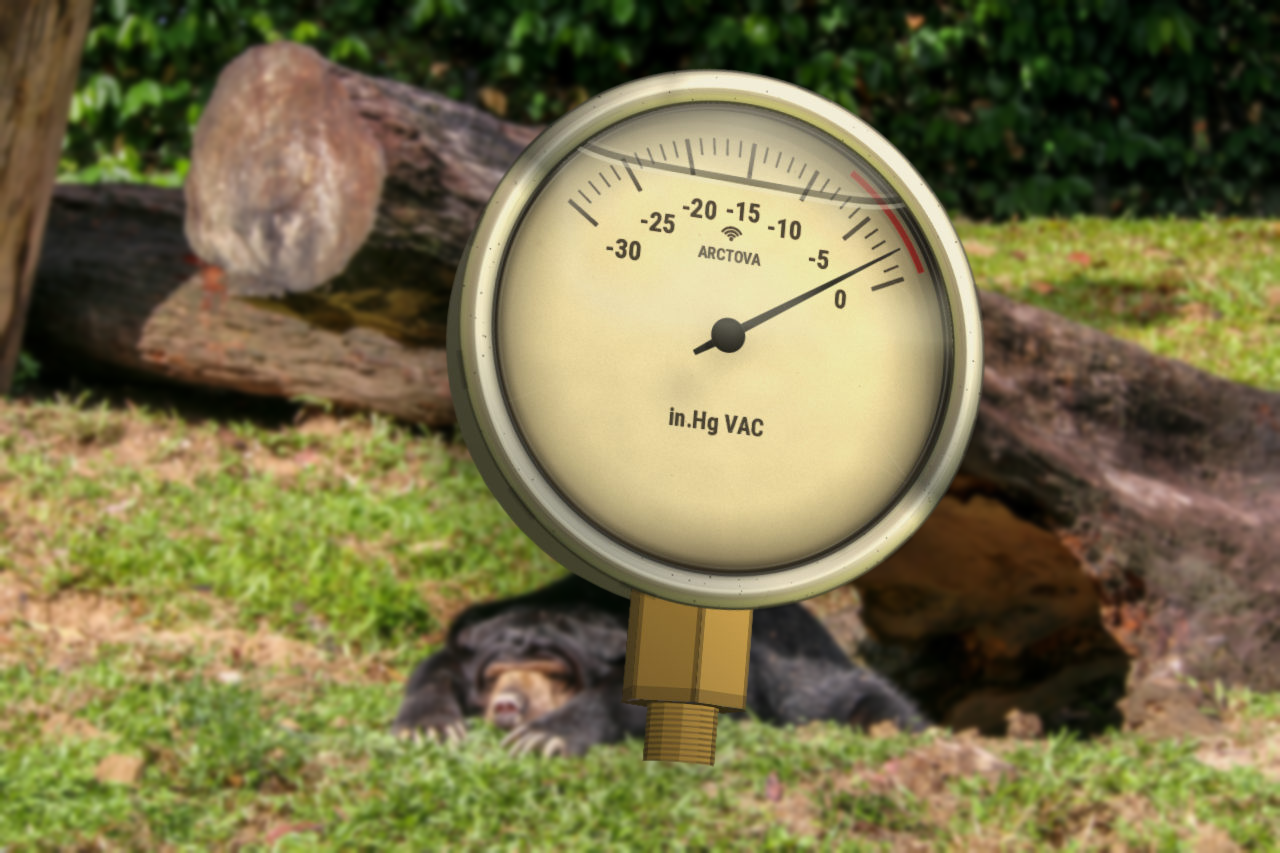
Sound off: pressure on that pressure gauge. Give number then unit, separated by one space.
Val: -2 inHg
